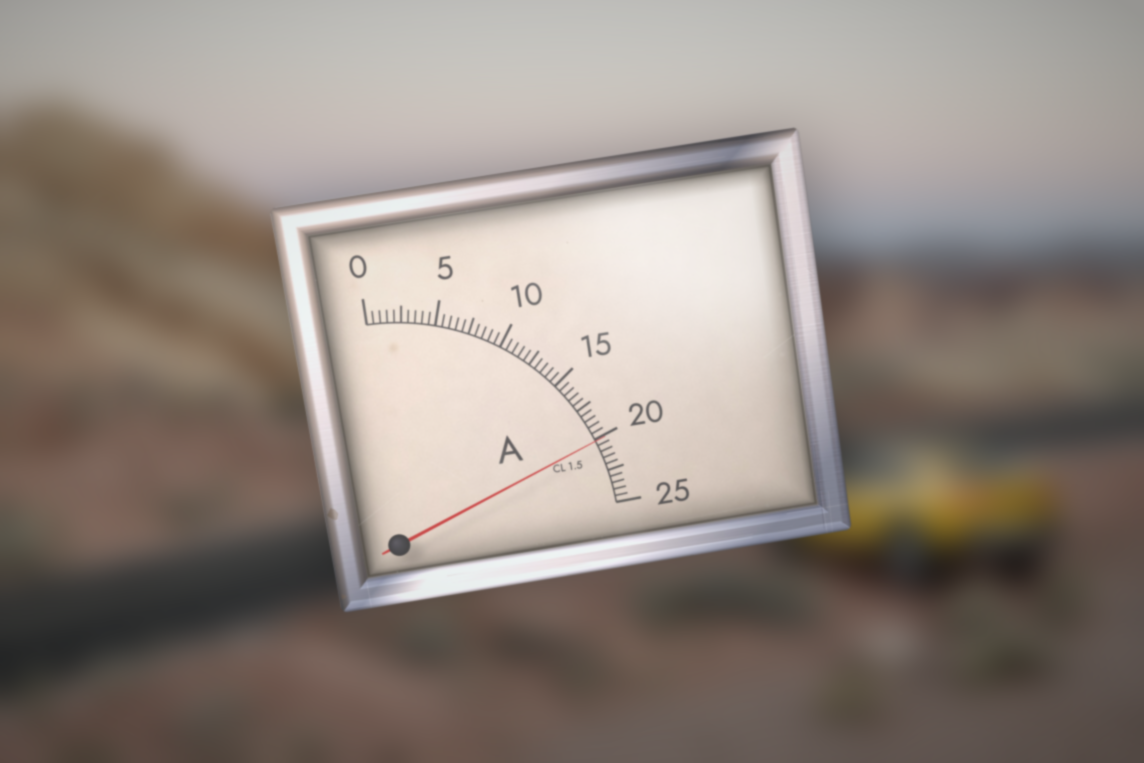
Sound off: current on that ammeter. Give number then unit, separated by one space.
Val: 20 A
